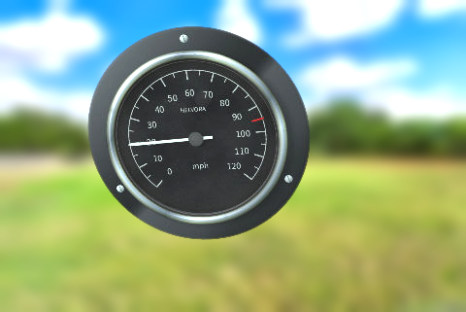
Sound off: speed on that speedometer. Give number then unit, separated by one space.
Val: 20 mph
